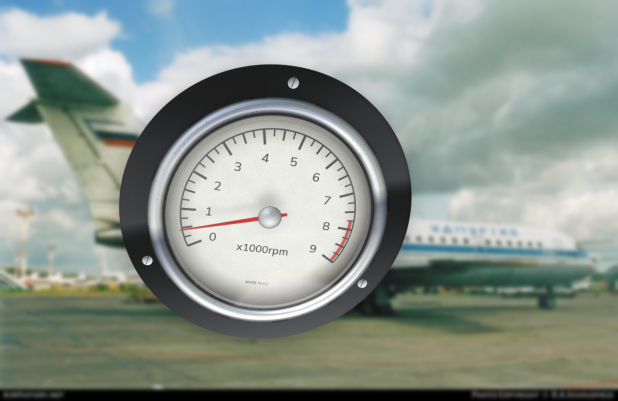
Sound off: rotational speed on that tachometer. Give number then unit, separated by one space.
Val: 500 rpm
